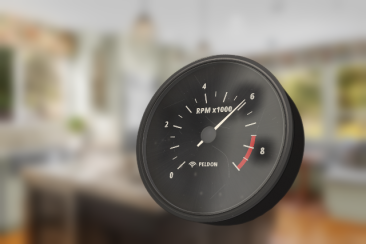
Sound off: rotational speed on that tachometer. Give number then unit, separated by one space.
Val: 6000 rpm
